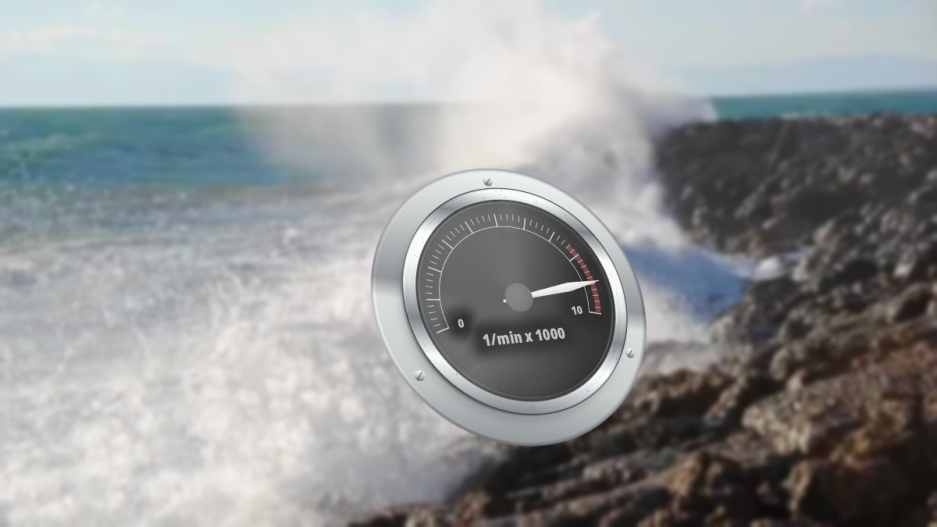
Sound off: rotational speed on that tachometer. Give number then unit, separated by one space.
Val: 9000 rpm
